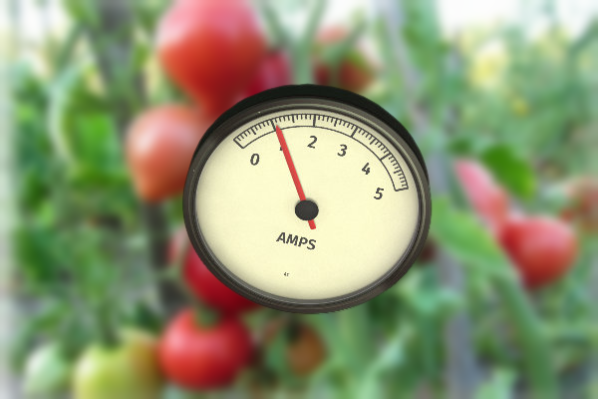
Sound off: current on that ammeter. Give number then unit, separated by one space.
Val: 1.1 A
